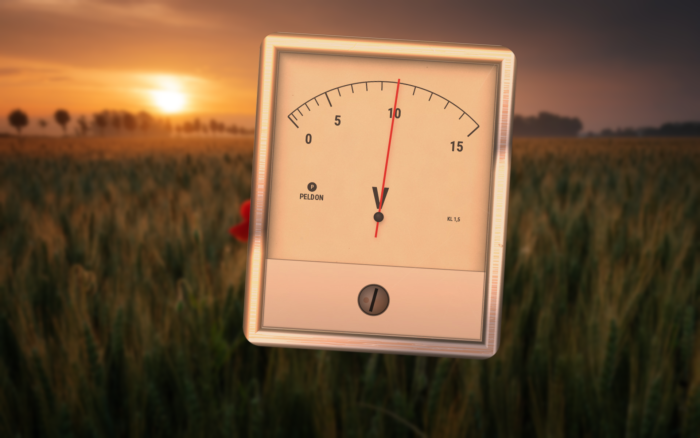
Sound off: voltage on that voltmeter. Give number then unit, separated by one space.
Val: 10 V
